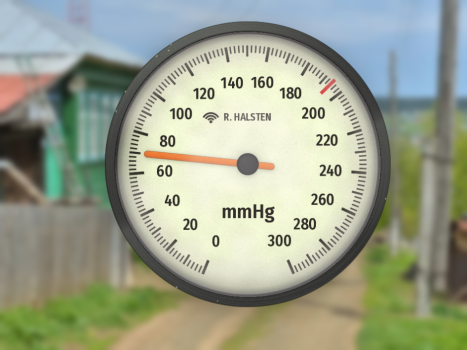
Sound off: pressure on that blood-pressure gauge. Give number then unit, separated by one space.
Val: 70 mmHg
